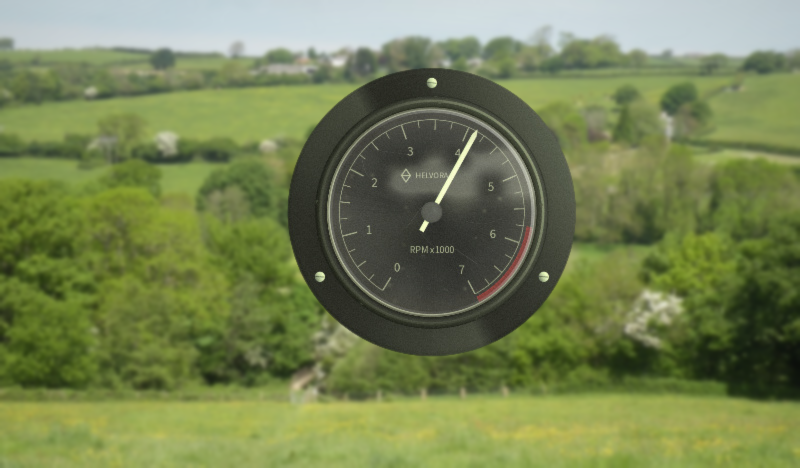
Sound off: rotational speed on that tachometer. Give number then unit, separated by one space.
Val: 4125 rpm
